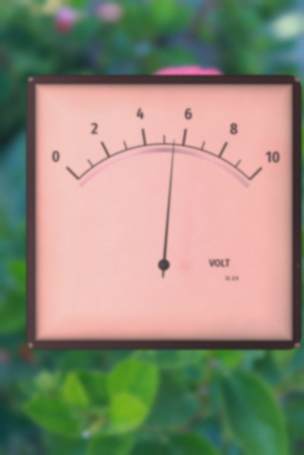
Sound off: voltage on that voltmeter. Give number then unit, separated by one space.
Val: 5.5 V
